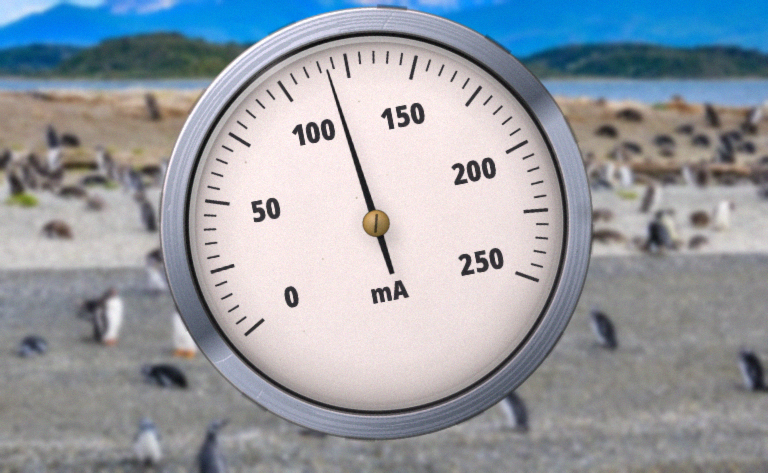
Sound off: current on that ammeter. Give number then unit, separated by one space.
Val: 117.5 mA
